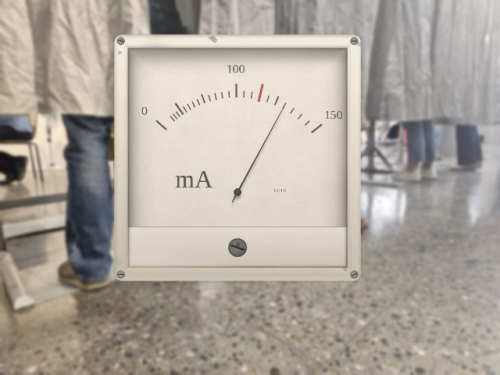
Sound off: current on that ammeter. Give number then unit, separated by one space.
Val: 130 mA
